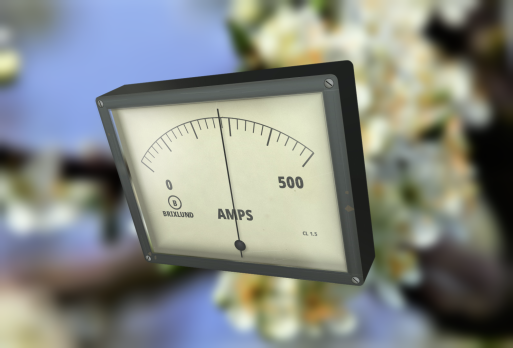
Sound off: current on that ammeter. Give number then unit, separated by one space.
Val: 280 A
